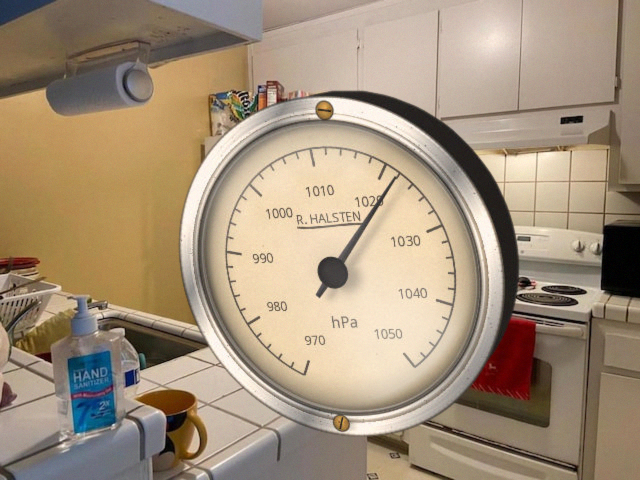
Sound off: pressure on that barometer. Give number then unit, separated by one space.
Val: 1022 hPa
